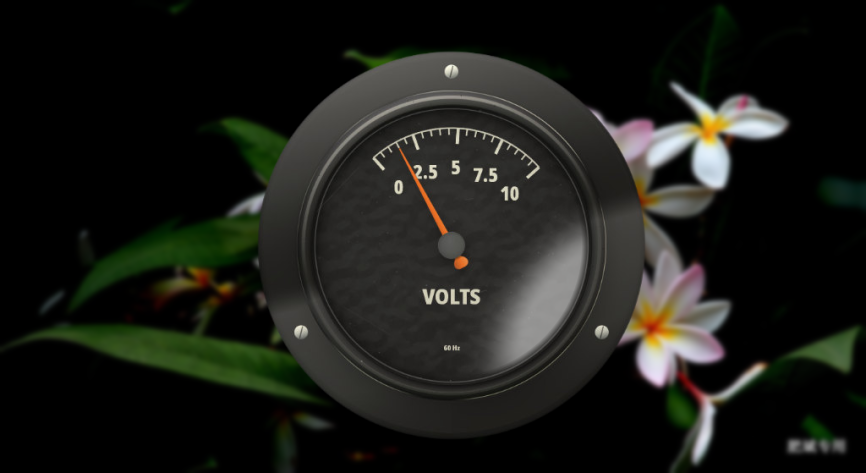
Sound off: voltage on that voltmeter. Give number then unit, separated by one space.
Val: 1.5 V
